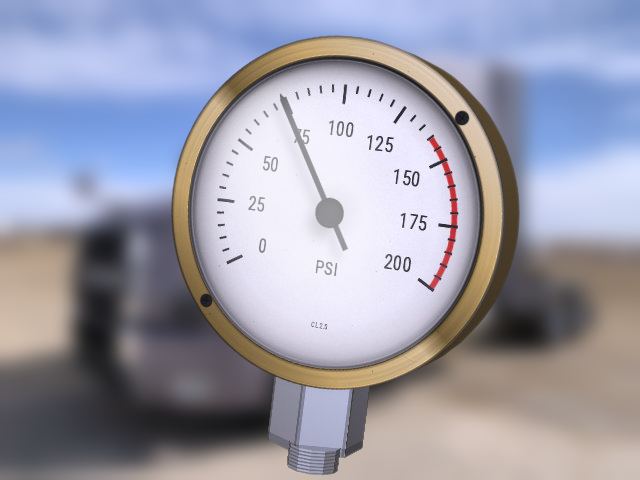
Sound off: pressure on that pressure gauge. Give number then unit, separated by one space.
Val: 75 psi
